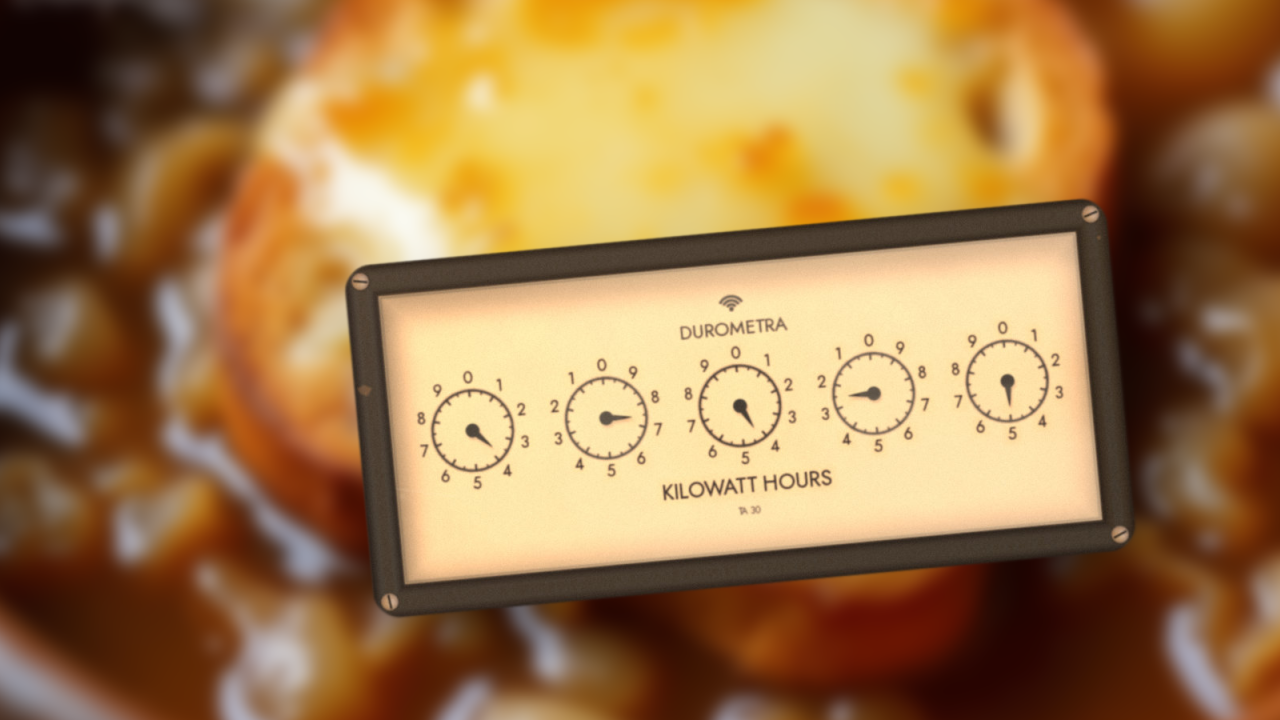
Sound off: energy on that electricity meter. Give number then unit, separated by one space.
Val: 37425 kWh
